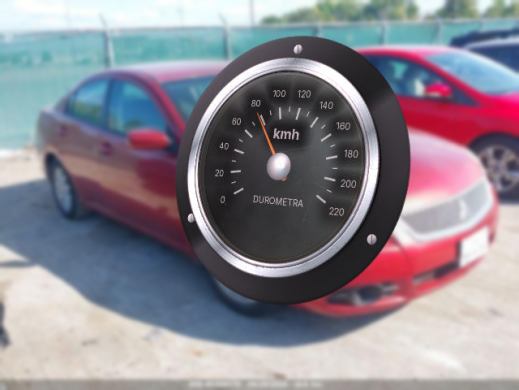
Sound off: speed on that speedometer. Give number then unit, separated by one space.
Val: 80 km/h
